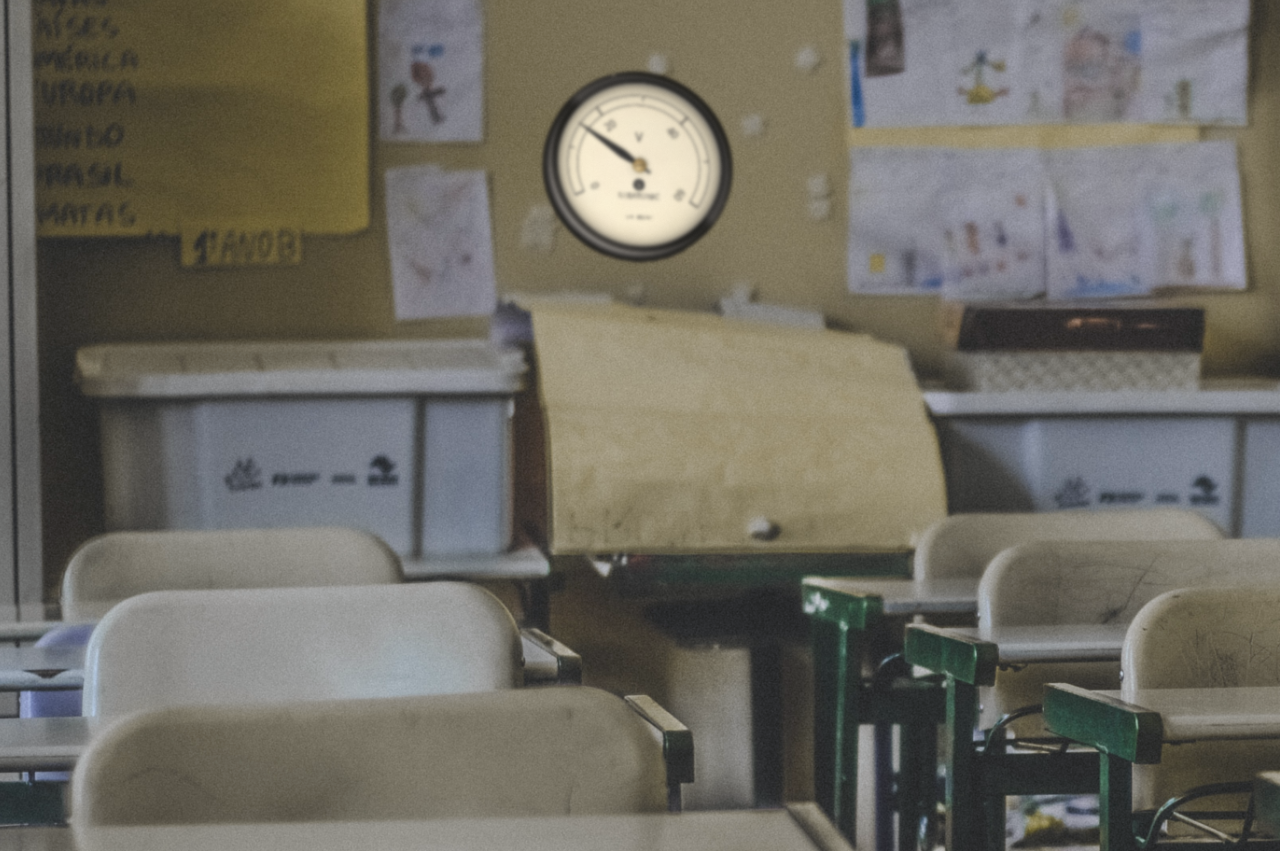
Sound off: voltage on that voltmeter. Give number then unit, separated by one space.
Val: 15 V
